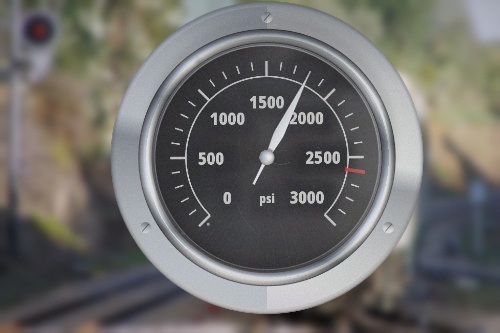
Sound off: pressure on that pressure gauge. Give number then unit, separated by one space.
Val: 1800 psi
